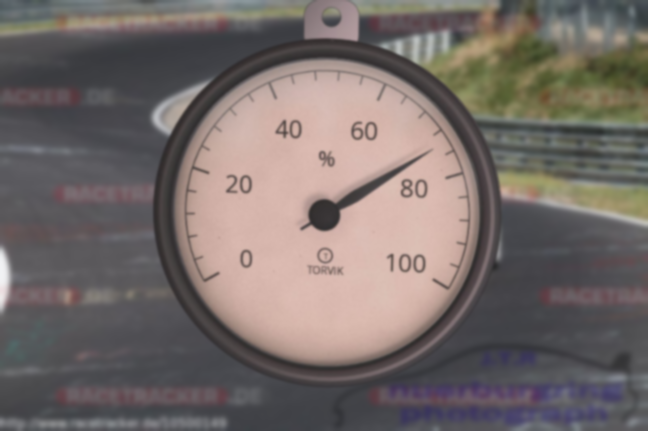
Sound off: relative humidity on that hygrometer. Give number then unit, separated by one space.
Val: 74 %
